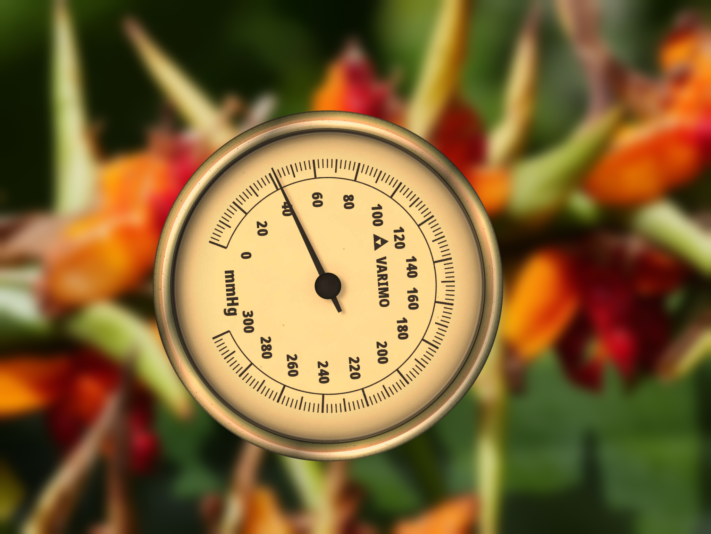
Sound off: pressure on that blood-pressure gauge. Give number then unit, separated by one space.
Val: 42 mmHg
